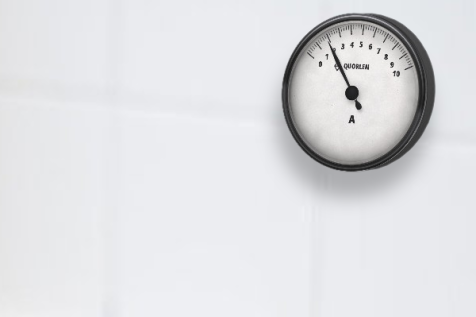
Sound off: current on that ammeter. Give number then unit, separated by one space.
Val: 2 A
